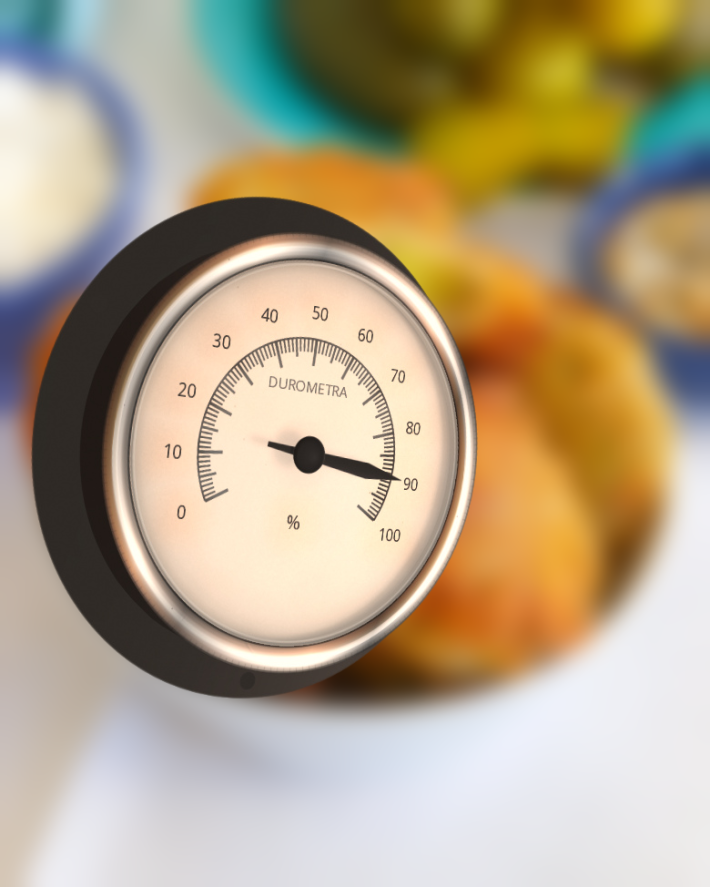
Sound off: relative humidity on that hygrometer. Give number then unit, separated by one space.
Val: 90 %
